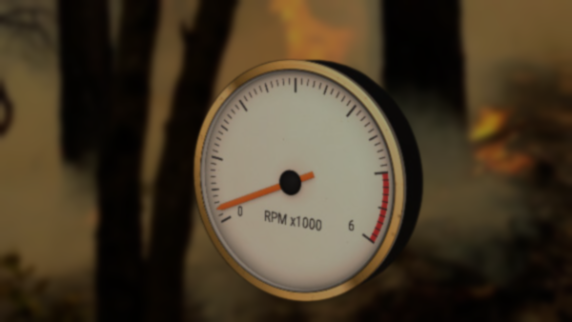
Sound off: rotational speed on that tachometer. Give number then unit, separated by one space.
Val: 200 rpm
